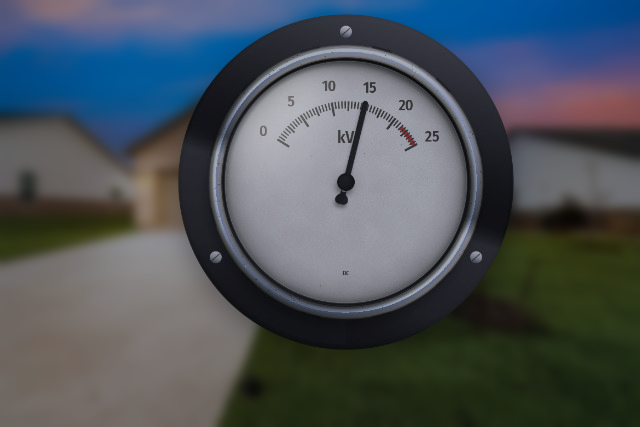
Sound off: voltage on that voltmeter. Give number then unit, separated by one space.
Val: 15 kV
